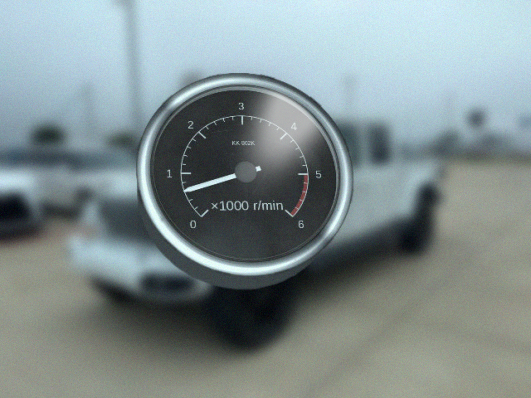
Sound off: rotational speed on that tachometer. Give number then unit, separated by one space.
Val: 600 rpm
